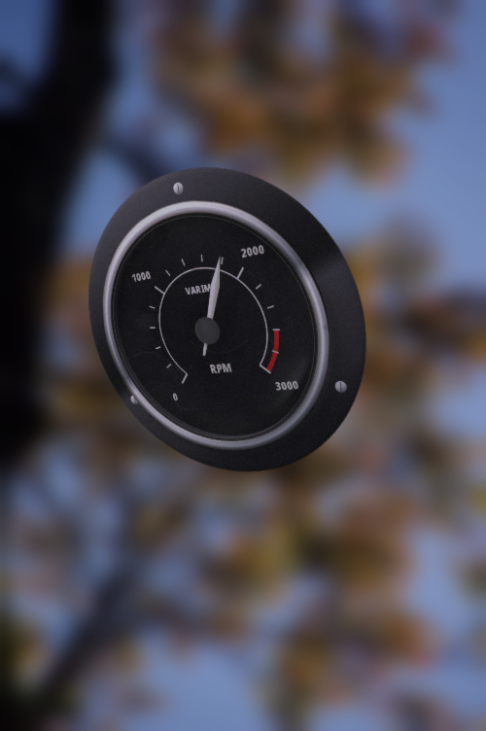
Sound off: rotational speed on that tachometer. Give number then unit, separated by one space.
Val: 1800 rpm
